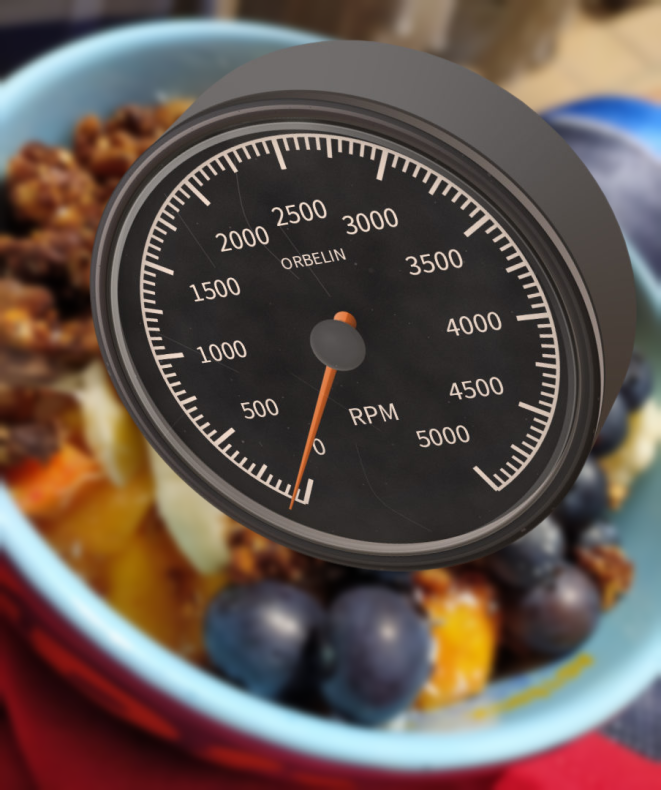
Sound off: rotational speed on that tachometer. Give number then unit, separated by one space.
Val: 50 rpm
